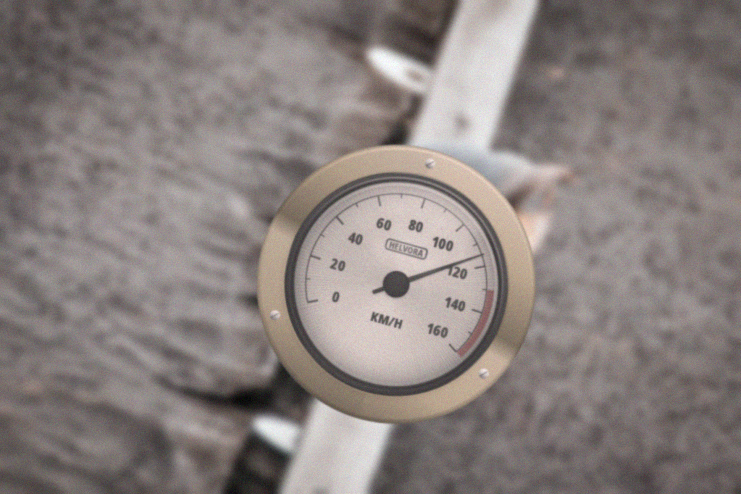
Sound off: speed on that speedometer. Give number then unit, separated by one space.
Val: 115 km/h
